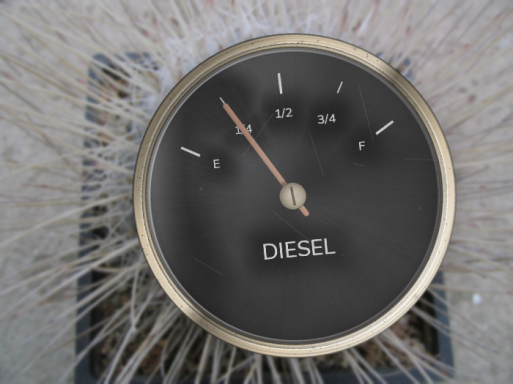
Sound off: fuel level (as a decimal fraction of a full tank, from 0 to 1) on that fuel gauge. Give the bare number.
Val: 0.25
